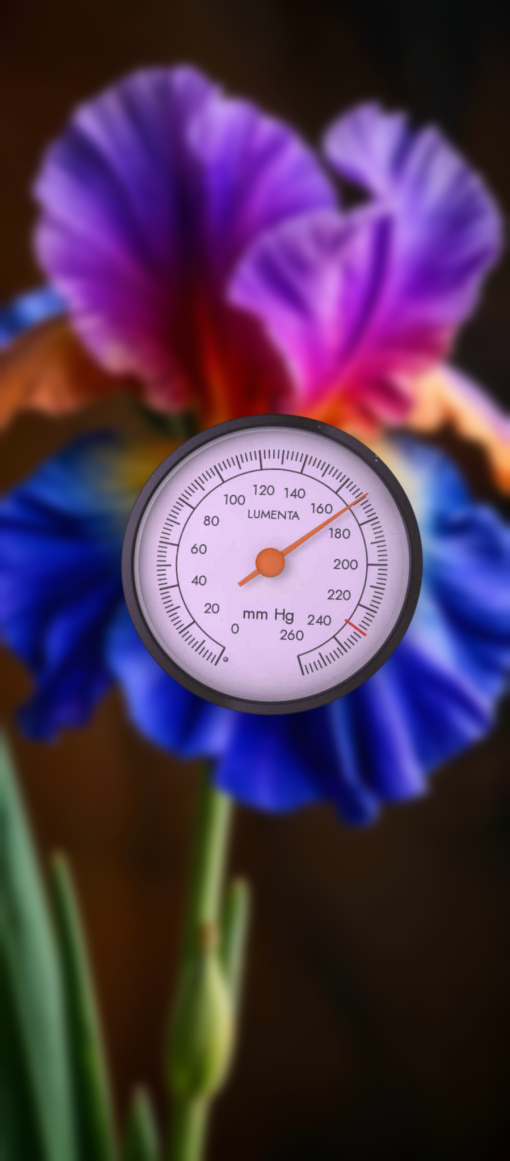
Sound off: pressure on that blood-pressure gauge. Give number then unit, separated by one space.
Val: 170 mmHg
